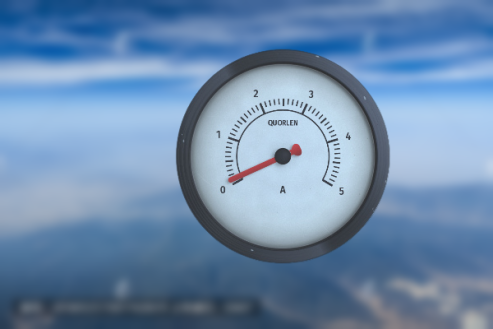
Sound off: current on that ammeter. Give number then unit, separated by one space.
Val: 0.1 A
